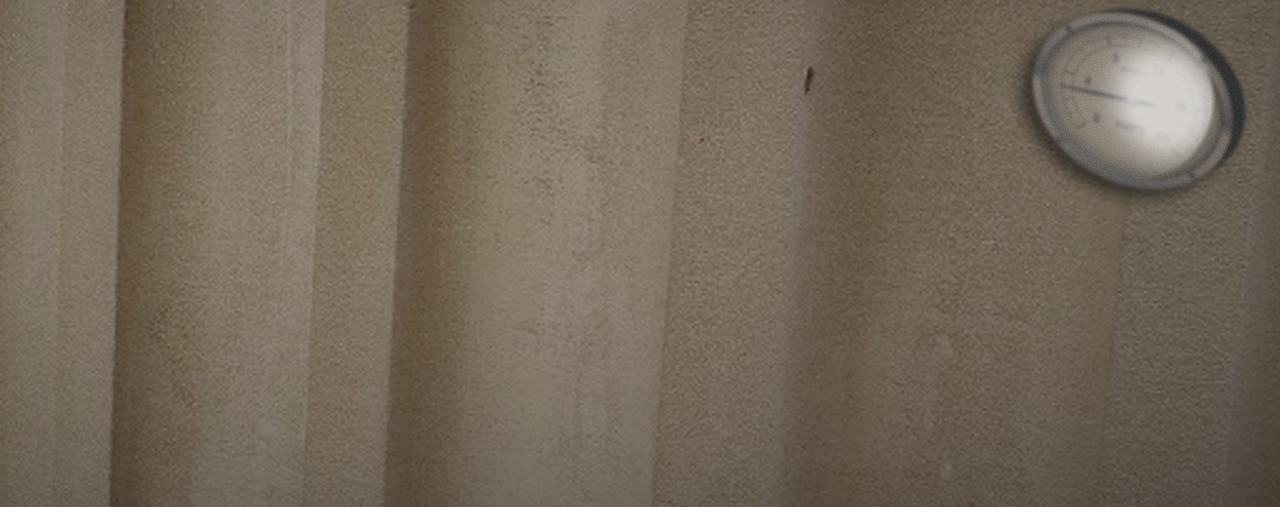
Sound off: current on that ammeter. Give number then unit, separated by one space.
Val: 3 A
